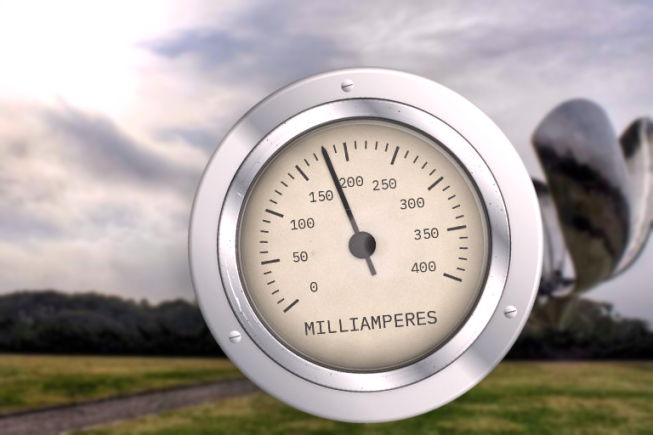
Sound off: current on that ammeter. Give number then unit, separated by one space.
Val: 180 mA
